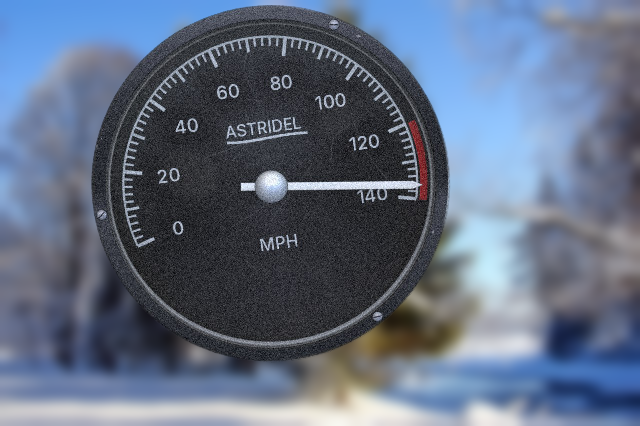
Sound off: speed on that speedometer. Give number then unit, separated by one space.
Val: 136 mph
